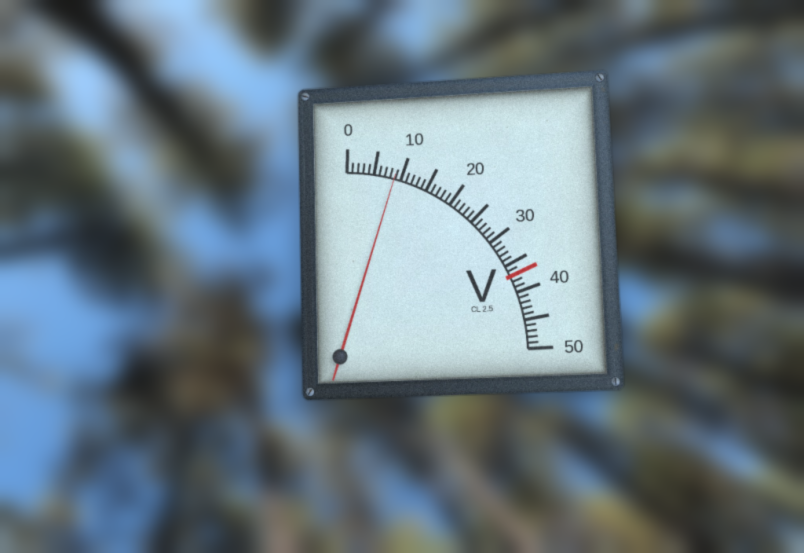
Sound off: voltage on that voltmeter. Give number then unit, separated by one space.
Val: 9 V
